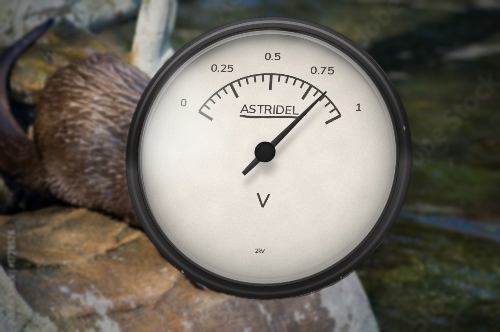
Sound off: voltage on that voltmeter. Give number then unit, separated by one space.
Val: 0.85 V
